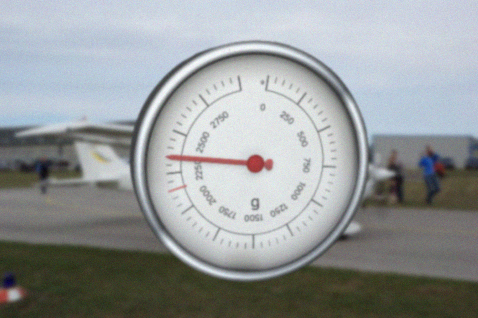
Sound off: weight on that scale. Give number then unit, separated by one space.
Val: 2350 g
